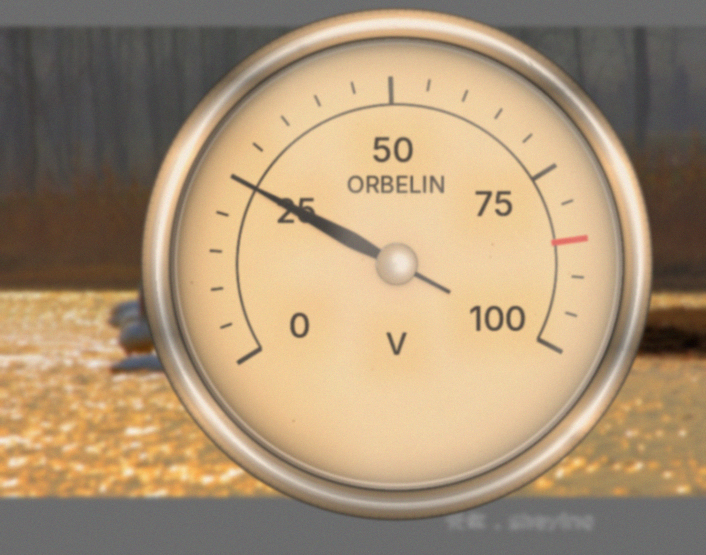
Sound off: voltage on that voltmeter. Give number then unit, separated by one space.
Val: 25 V
